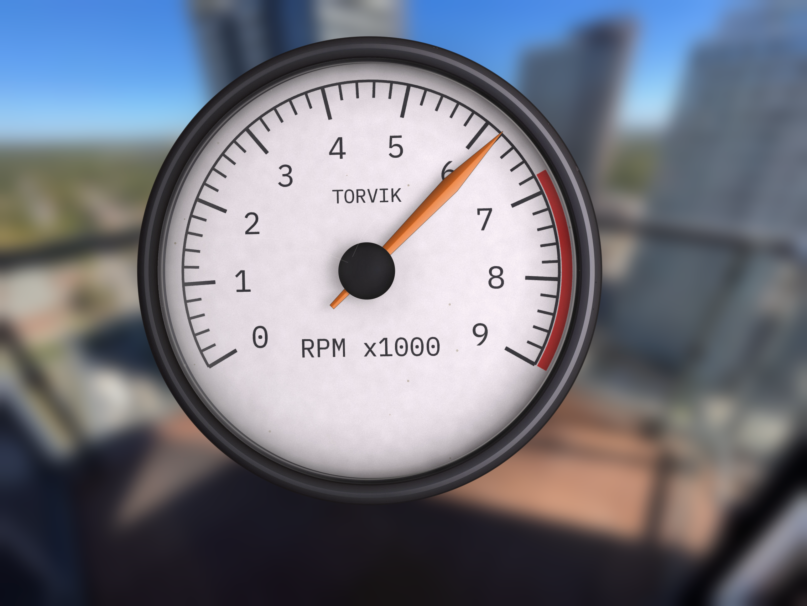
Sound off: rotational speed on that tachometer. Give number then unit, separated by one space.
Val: 6200 rpm
